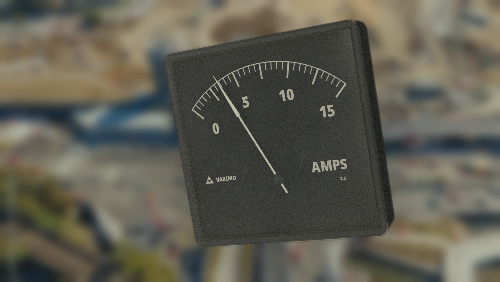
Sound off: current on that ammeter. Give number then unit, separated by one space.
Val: 3.5 A
